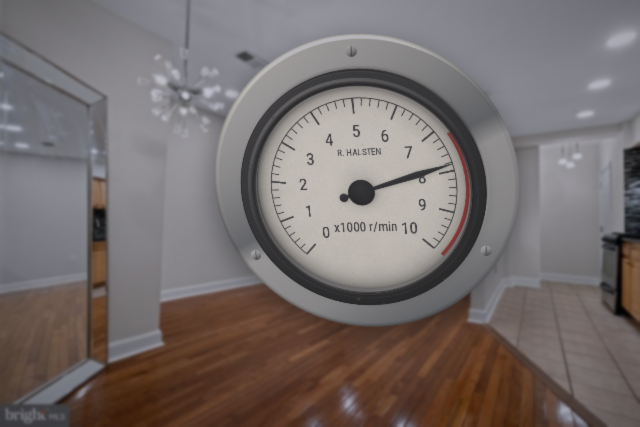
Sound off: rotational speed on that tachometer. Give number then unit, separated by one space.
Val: 7800 rpm
